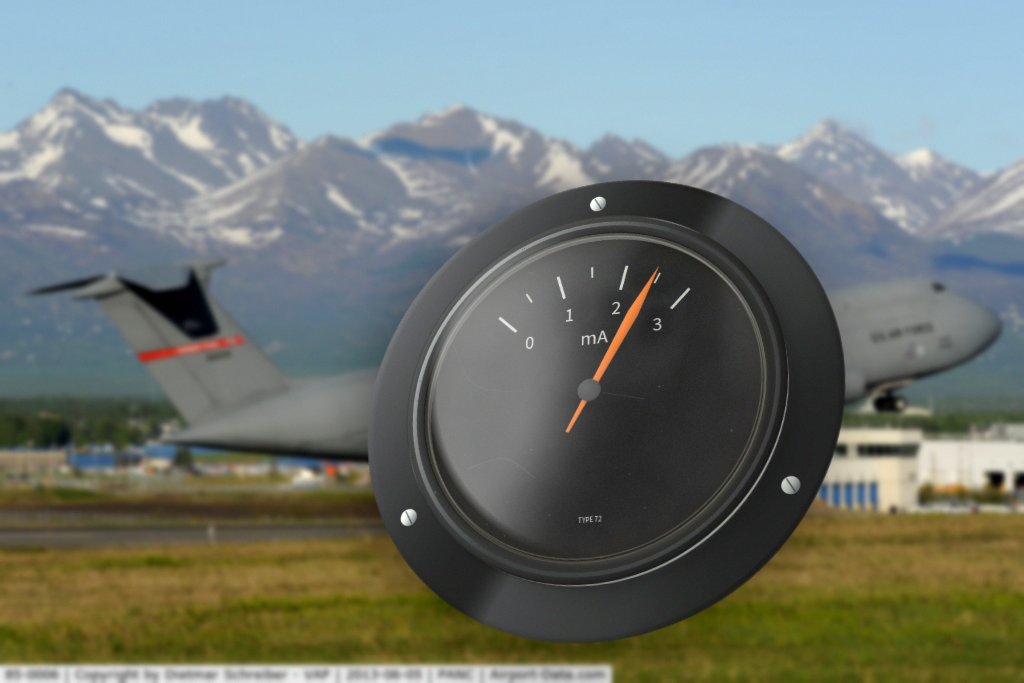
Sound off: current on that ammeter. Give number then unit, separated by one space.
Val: 2.5 mA
